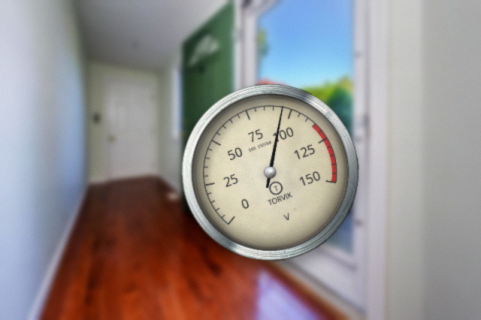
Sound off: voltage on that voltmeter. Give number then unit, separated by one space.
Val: 95 V
